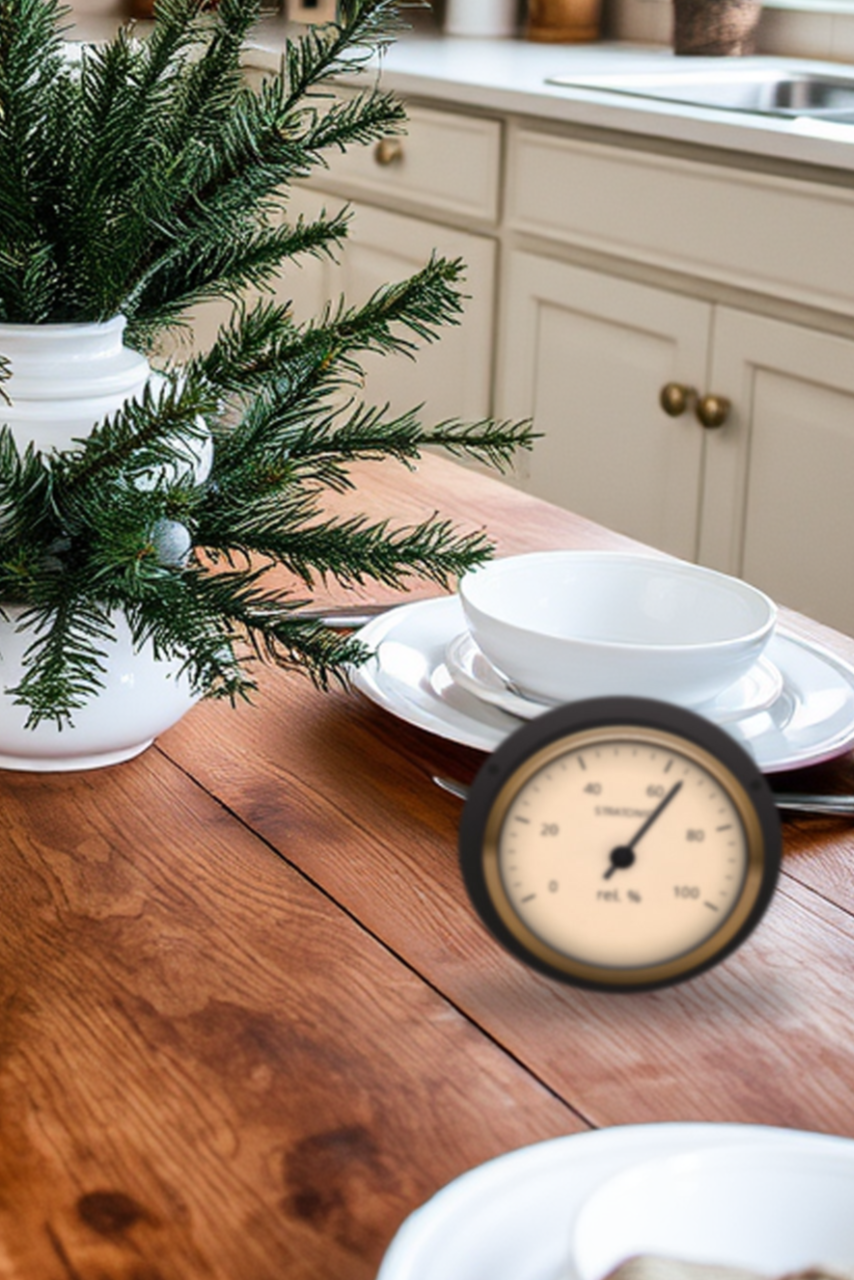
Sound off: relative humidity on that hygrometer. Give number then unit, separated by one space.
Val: 64 %
